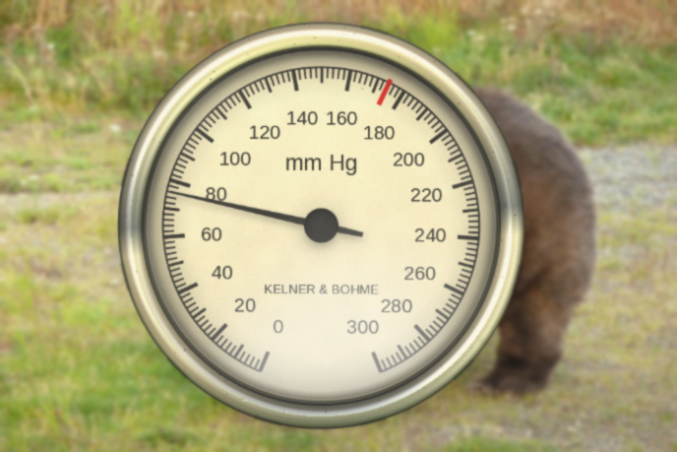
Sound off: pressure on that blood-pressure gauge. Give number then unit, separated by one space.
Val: 76 mmHg
